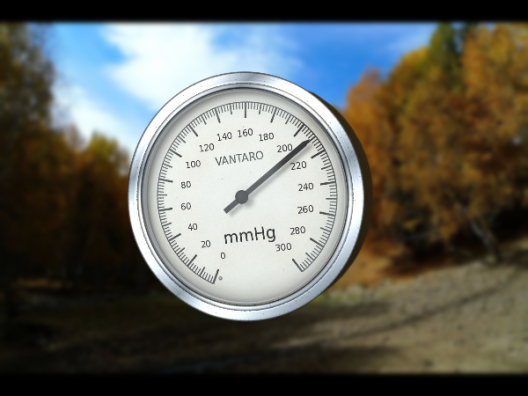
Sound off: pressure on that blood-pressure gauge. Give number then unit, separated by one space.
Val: 210 mmHg
